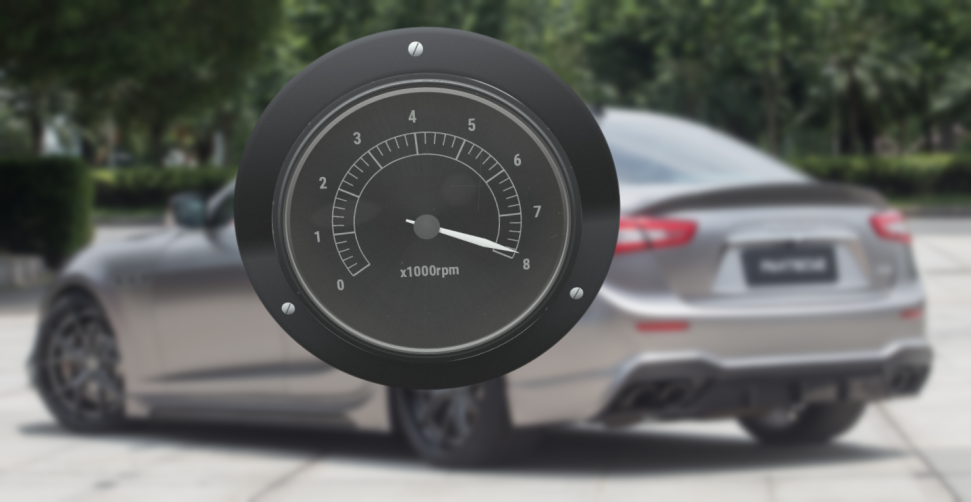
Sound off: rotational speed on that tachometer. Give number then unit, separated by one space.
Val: 7800 rpm
